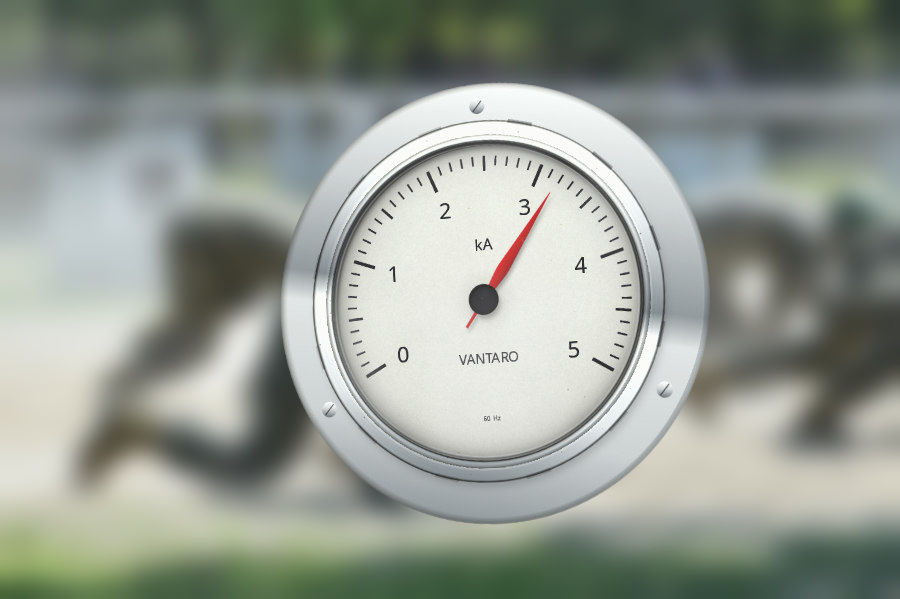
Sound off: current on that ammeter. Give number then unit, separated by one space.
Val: 3.2 kA
